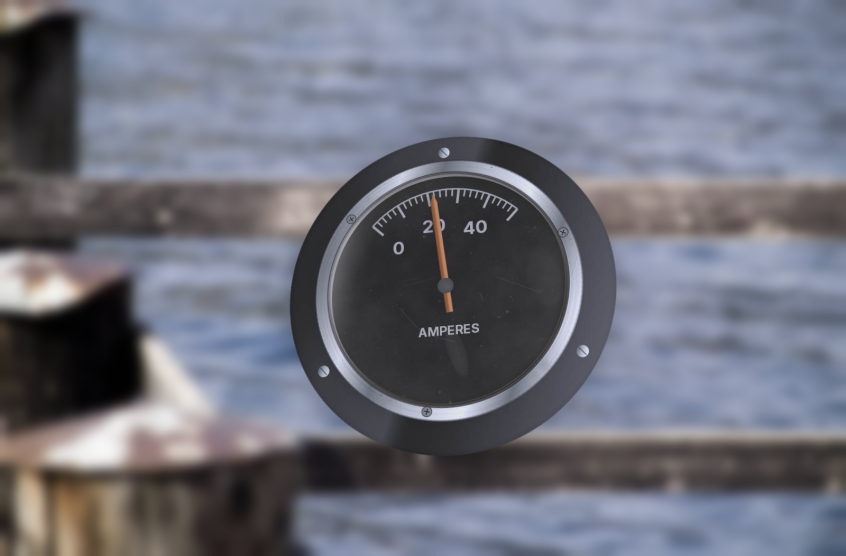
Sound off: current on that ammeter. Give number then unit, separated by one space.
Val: 22 A
